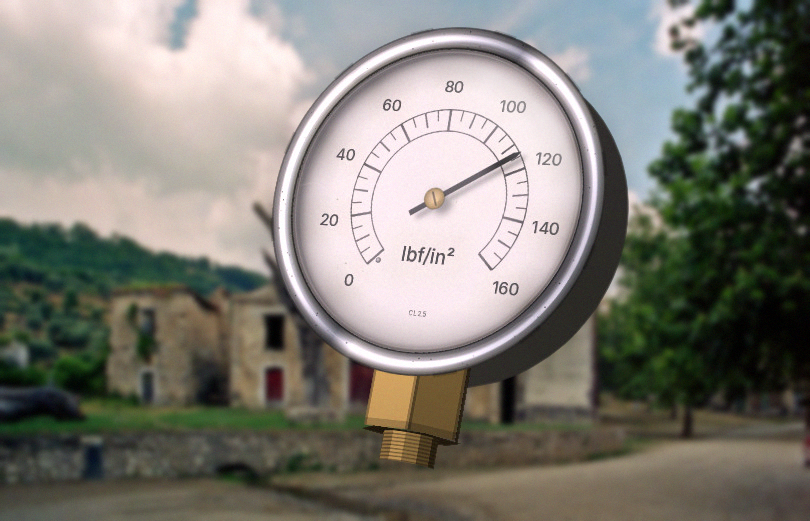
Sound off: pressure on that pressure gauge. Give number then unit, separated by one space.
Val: 115 psi
